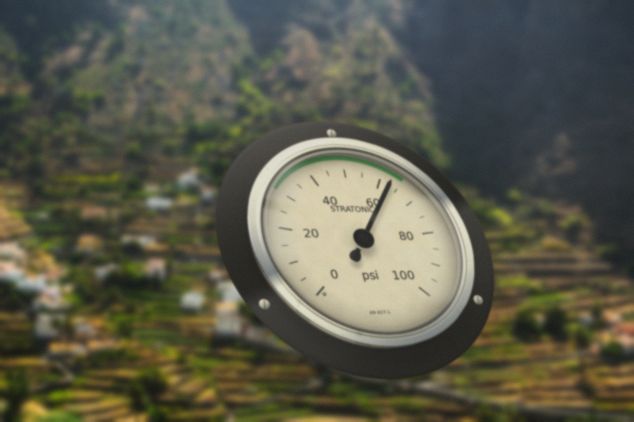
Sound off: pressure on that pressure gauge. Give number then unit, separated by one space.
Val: 62.5 psi
